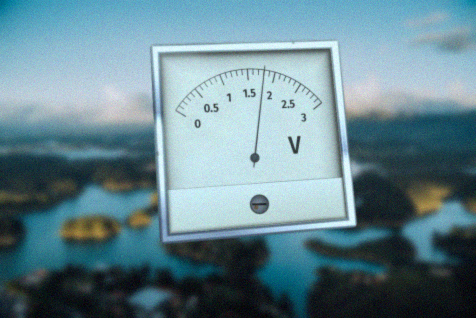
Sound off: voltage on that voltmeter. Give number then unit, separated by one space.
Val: 1.8 V
